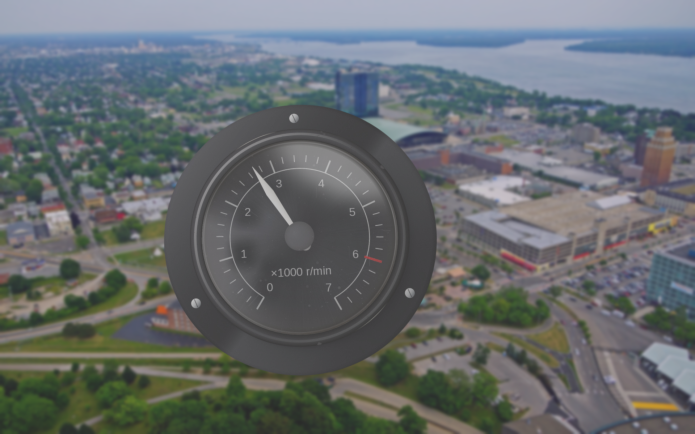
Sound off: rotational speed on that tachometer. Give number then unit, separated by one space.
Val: 2700 rpm
